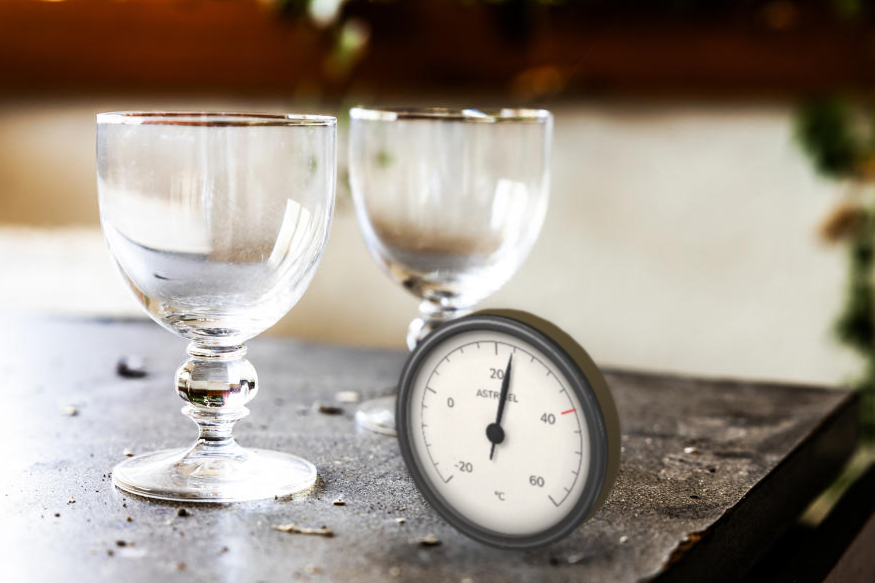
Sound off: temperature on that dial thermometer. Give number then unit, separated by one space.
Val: 24 °C
